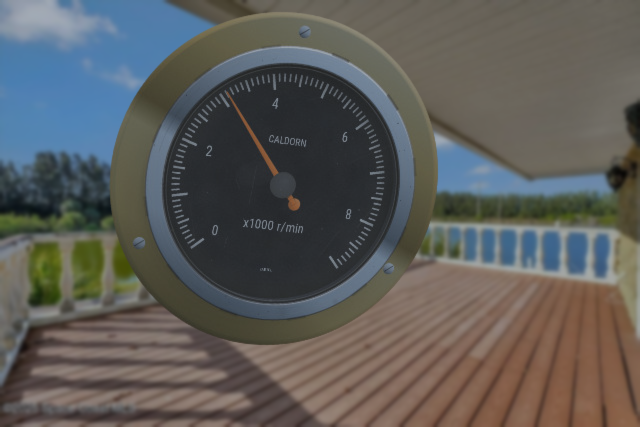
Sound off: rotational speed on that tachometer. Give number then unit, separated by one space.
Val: 3100 rpm
